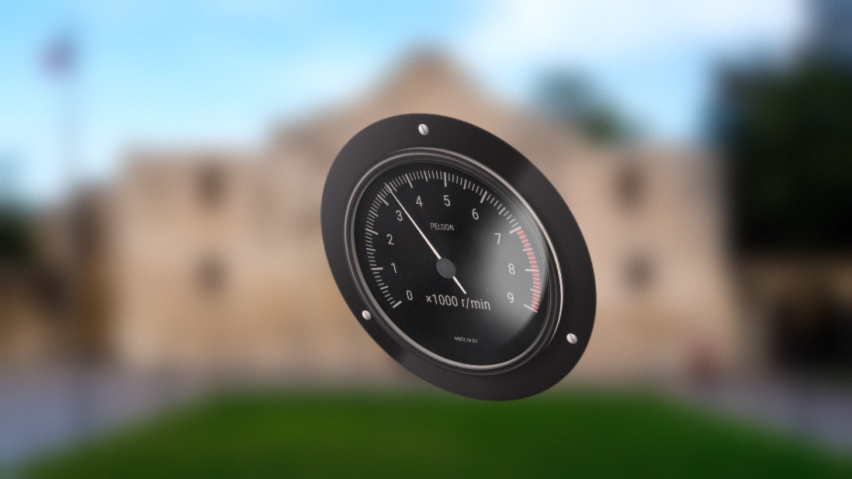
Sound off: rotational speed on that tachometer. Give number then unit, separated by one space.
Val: 3500 rpm
